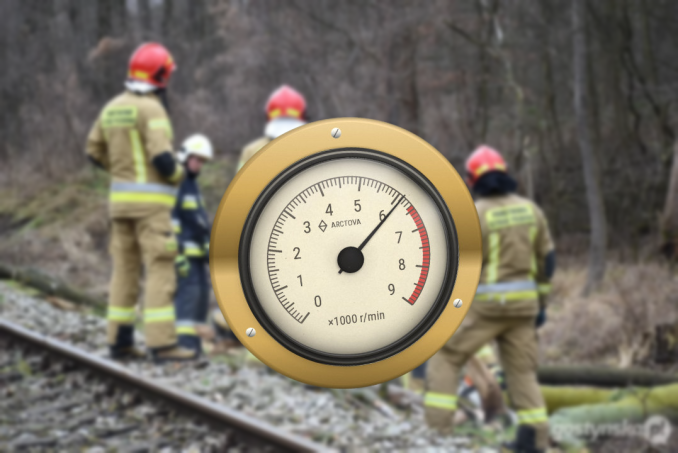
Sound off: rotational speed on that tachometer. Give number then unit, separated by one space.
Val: 6100 rpm
